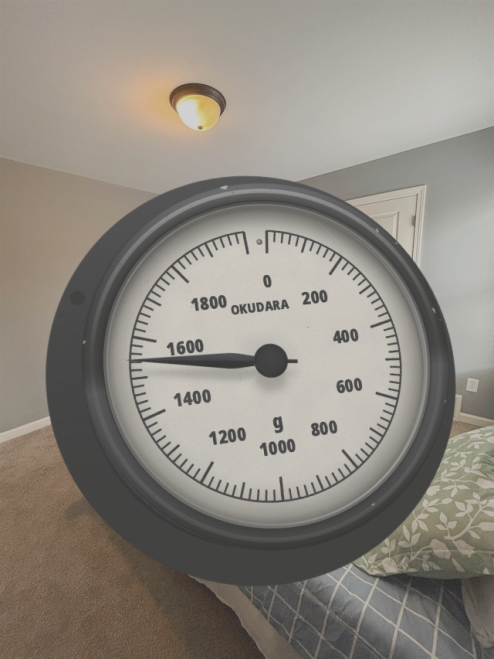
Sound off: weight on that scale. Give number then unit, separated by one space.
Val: 1540 g
